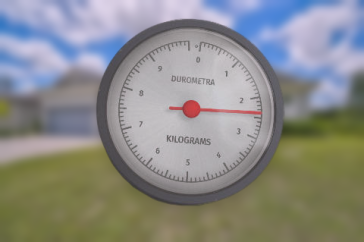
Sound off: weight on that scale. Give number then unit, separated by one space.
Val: 2.4 kg
